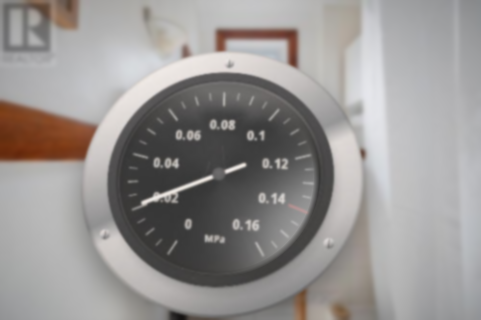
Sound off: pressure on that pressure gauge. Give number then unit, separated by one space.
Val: 0.02 MPa
